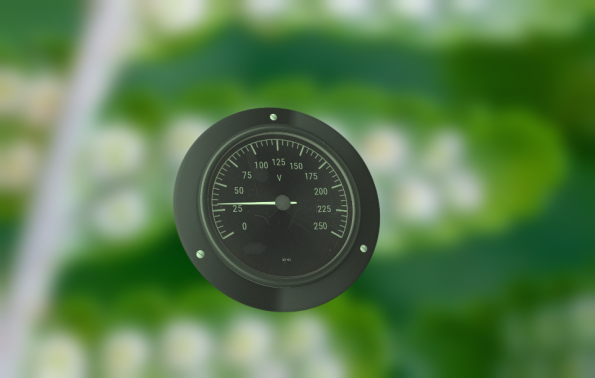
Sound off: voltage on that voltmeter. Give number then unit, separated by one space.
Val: 30 V
